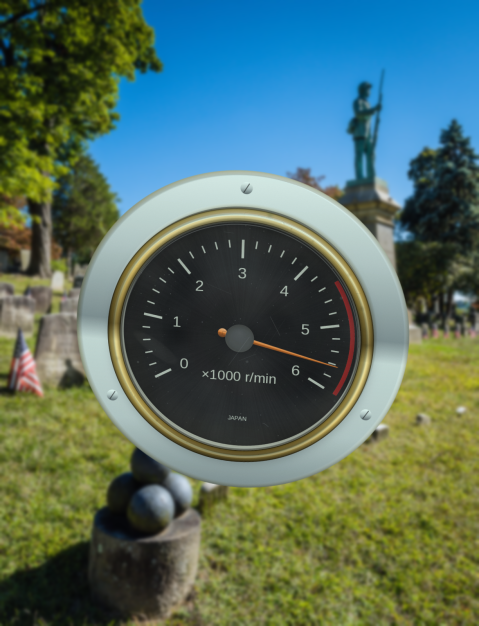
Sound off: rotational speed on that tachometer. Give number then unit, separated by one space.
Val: 5600 rpm
